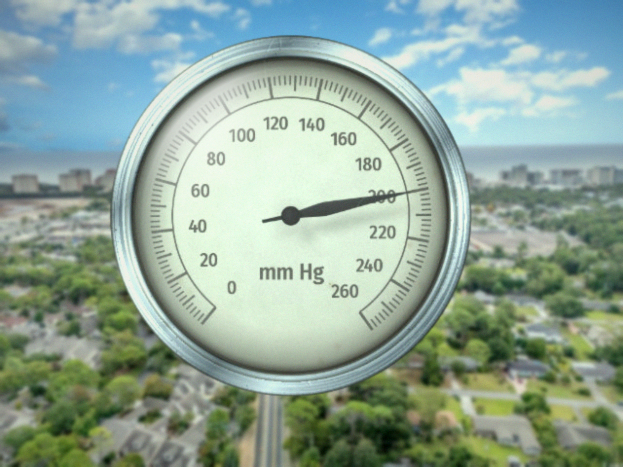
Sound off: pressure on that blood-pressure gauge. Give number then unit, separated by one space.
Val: 200 mmHg
